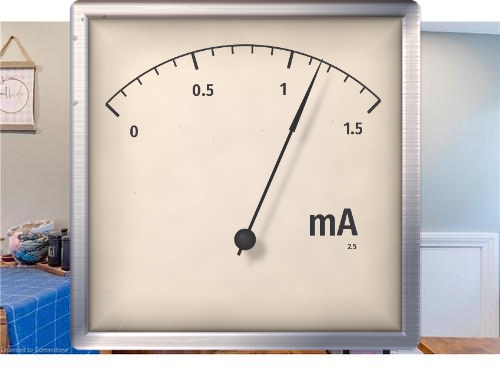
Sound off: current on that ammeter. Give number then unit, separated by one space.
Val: 1.15 mA
